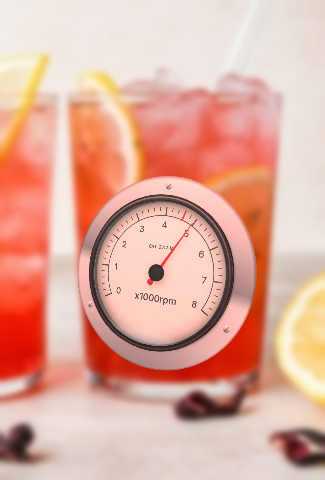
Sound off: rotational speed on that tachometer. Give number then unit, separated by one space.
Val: 5000 rpm
